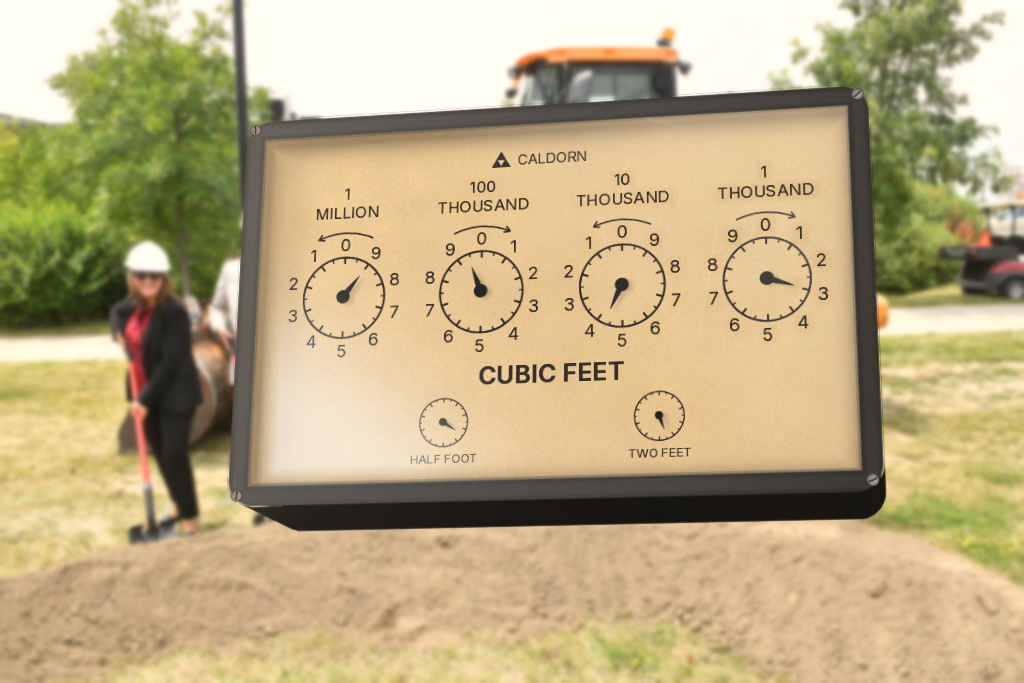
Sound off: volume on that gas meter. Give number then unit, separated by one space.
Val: 894300 ft³
